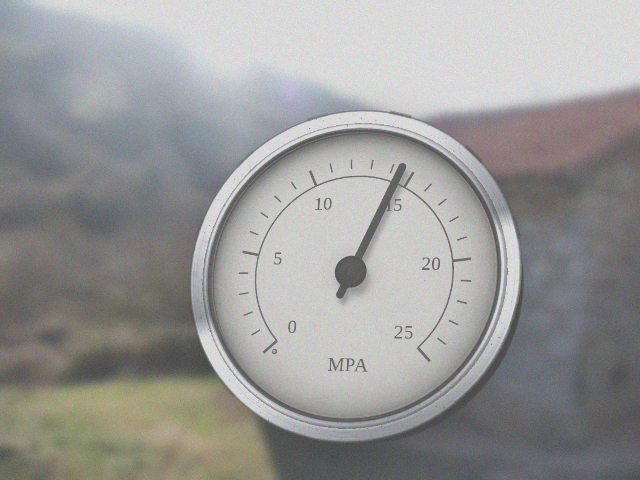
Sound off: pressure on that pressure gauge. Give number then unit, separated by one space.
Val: 14.5 MPa
